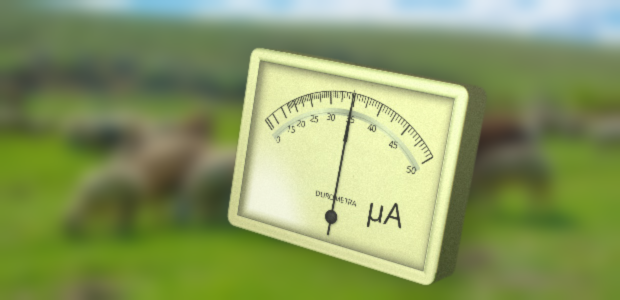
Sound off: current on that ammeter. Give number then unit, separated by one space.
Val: 35 µA
